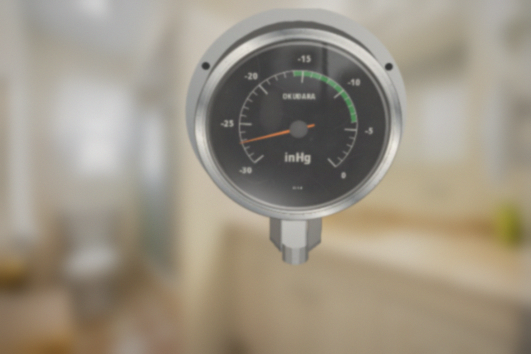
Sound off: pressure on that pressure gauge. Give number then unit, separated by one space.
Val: -27 inHg
